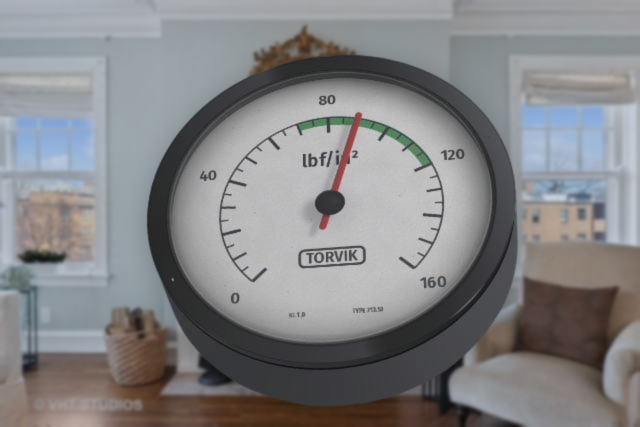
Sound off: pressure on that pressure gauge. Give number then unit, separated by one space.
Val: 90 psi
